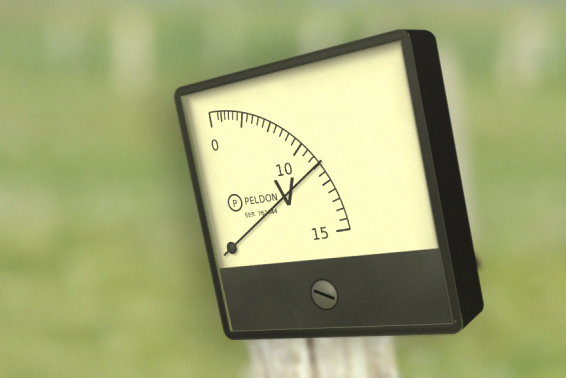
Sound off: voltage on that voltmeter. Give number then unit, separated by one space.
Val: 11.5 V
